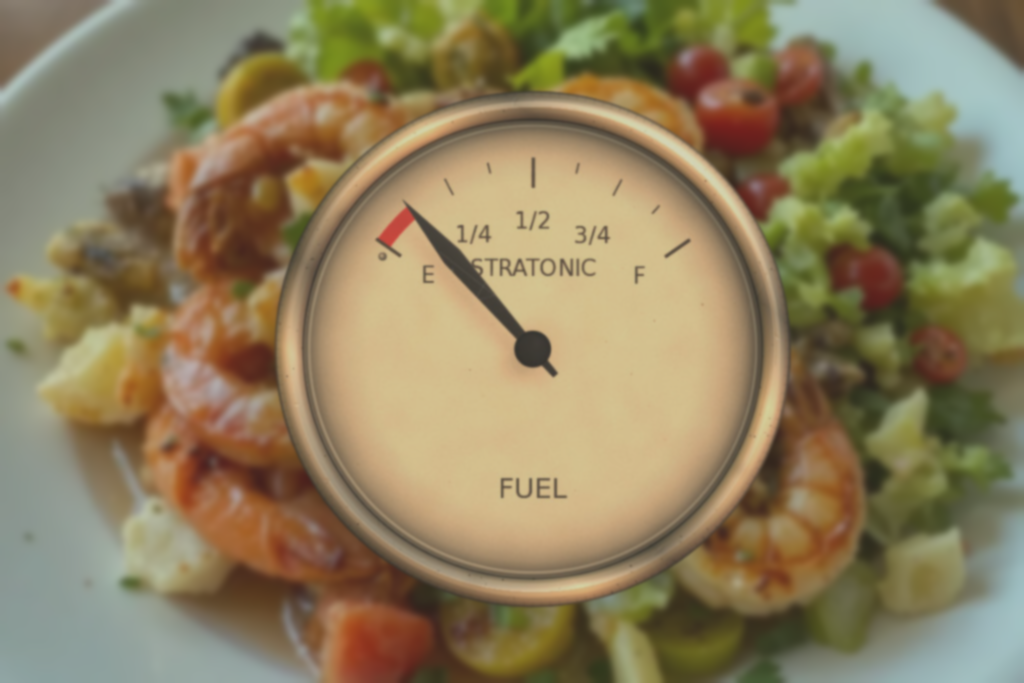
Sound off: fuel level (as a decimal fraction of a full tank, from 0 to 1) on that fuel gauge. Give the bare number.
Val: 0.125
